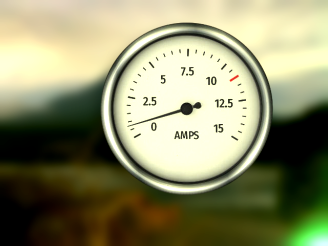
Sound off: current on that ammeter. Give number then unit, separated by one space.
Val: 0.75 A
